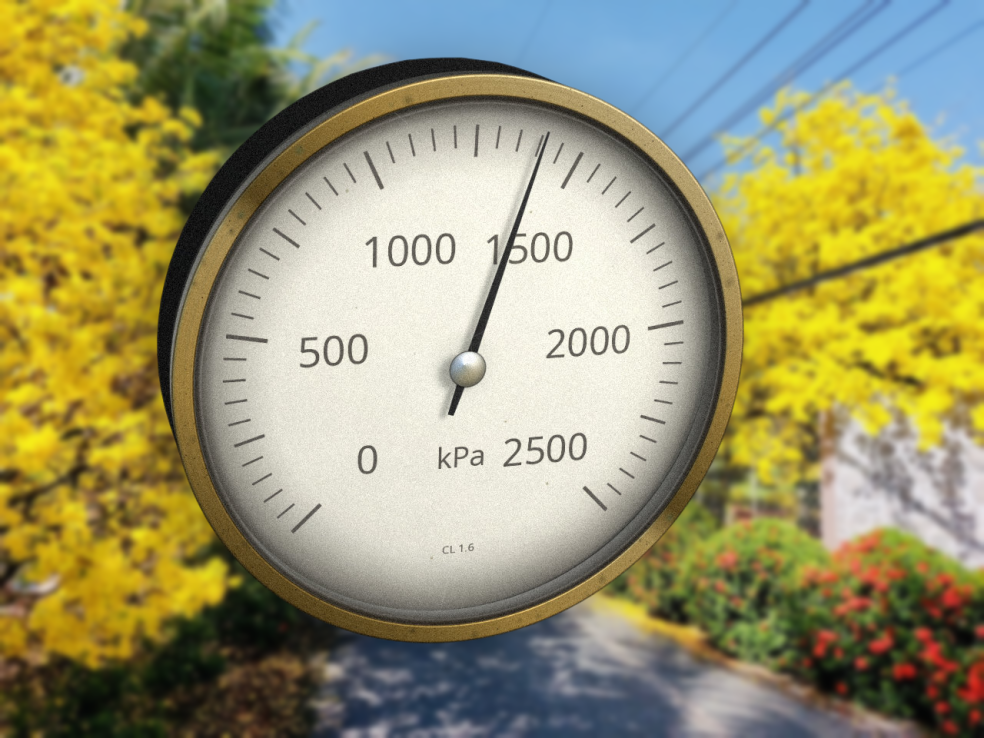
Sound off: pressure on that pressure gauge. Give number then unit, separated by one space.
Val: 1400 kPa
